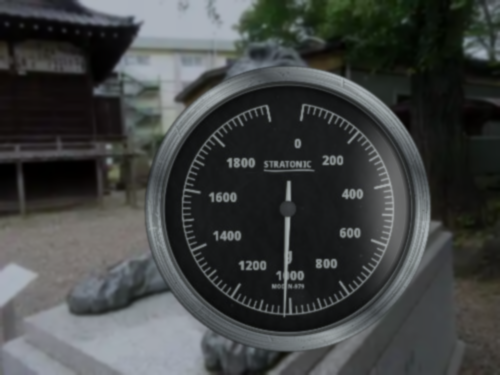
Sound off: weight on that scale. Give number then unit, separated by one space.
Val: 1020 g
